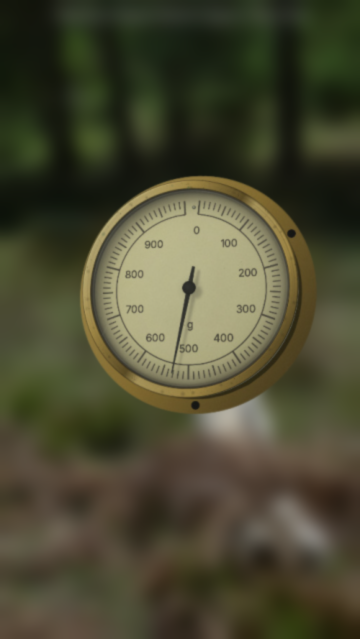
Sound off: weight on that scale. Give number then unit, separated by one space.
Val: 530 g
